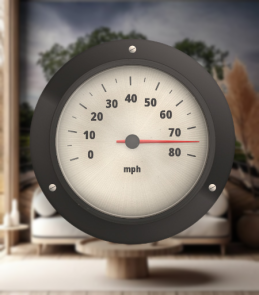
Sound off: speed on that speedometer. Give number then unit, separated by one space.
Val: 75 mph
